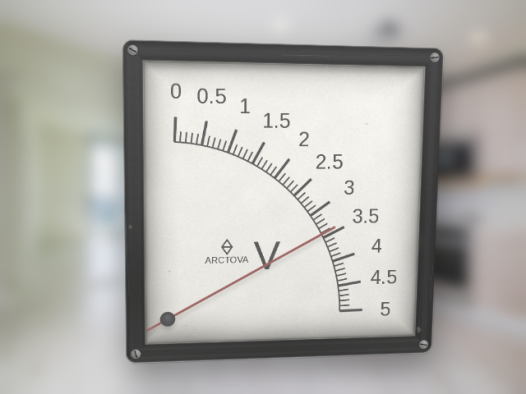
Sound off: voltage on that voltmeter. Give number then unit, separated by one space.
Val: 3.4 V
